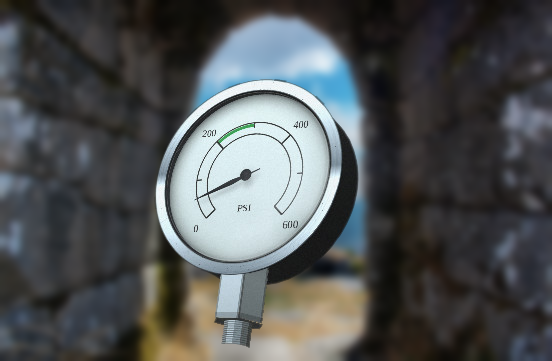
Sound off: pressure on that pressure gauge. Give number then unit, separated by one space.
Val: 50 psi
